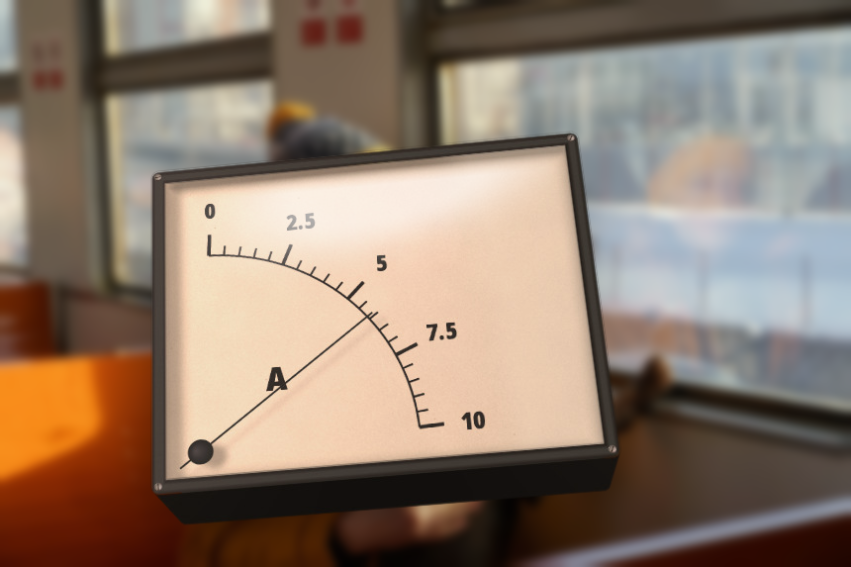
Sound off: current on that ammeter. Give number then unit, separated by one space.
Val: 6 A
